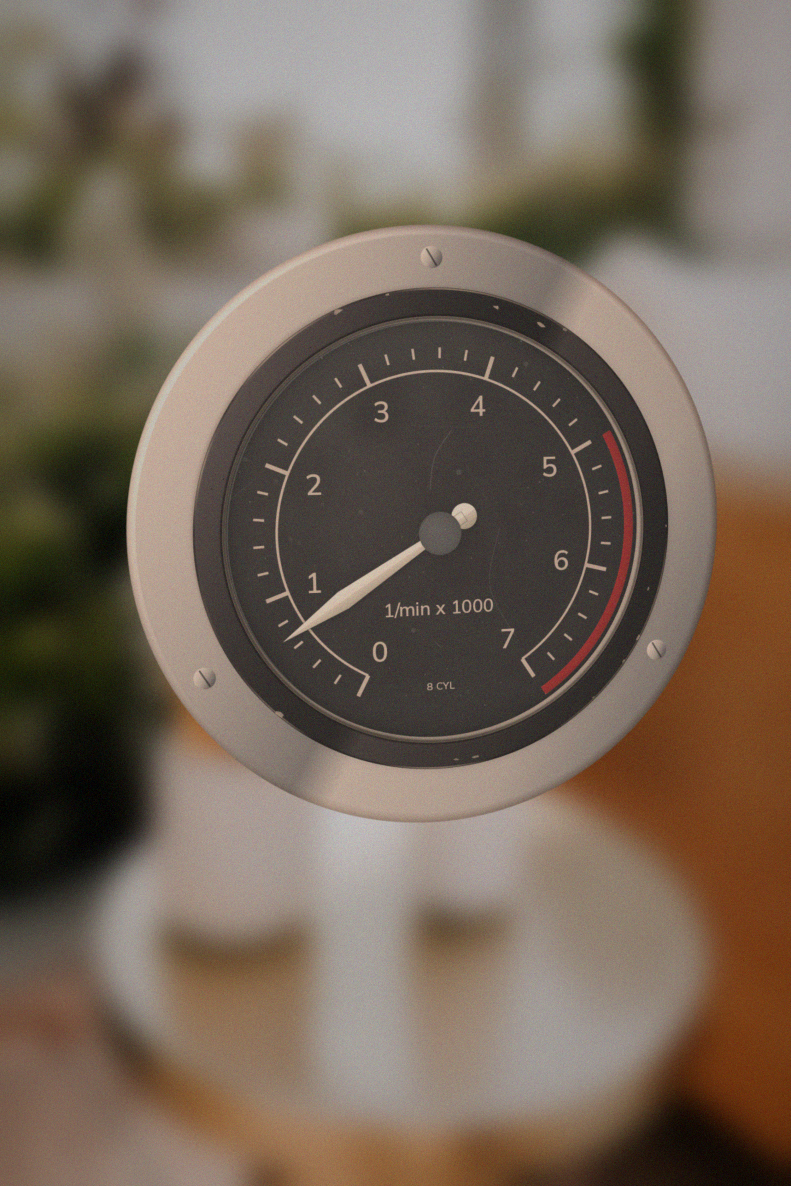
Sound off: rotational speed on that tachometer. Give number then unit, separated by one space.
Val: 700 rpm
